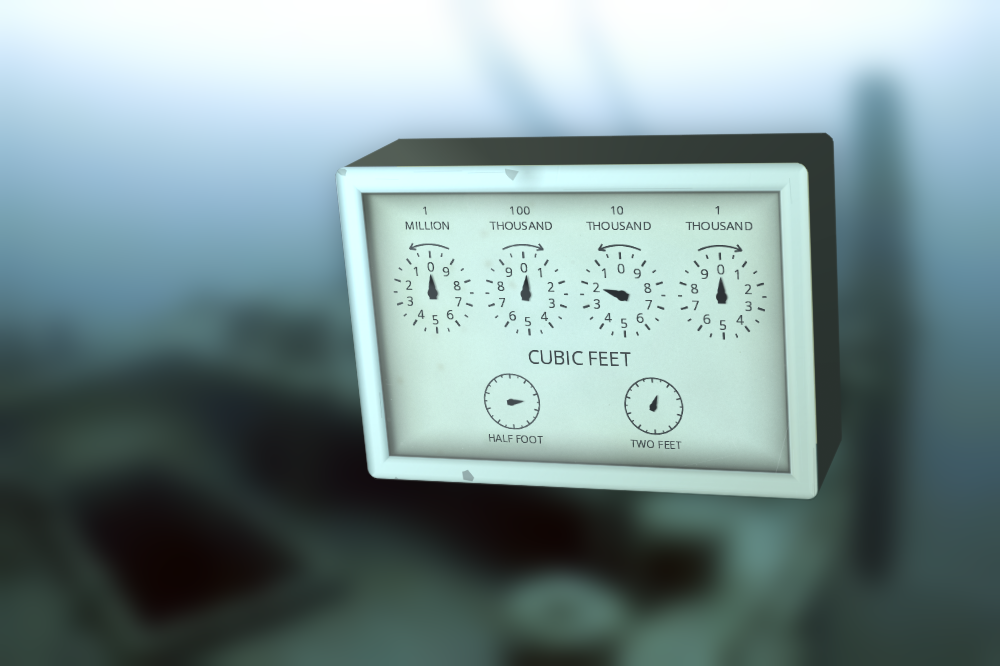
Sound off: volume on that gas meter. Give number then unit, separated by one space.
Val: 2000 ft³
